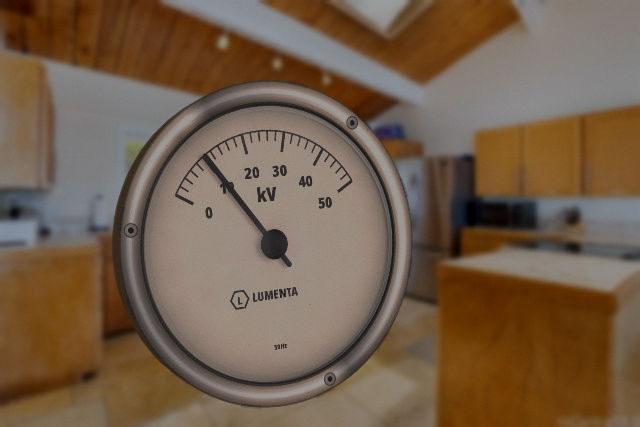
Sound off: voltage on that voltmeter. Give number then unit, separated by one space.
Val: 10 kV
